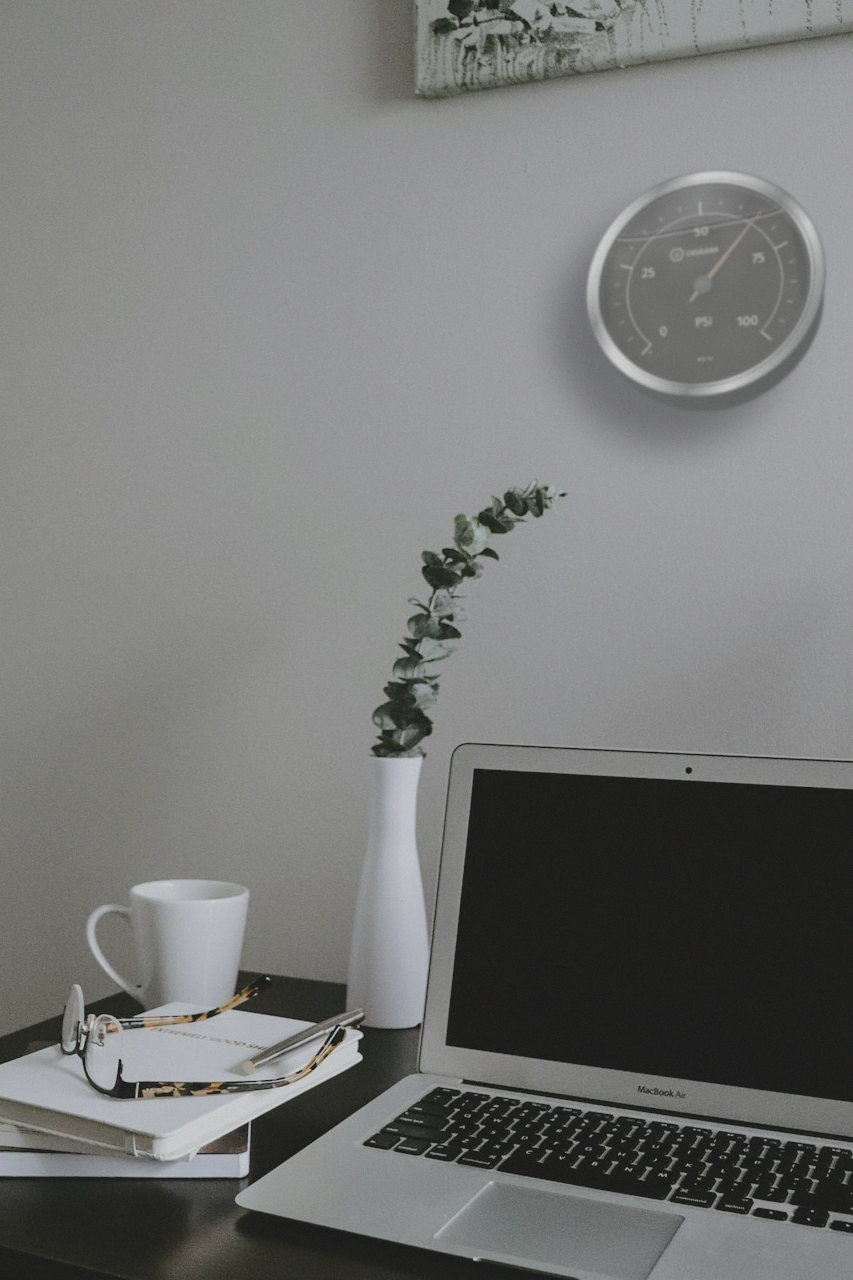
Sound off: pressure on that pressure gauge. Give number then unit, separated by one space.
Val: 65 psi
